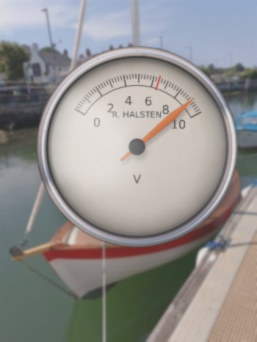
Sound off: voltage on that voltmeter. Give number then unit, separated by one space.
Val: 9 V
